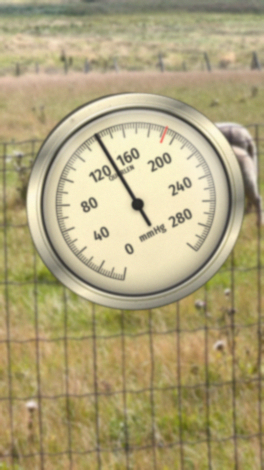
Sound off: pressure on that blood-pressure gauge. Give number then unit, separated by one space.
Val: 140 mmHg
